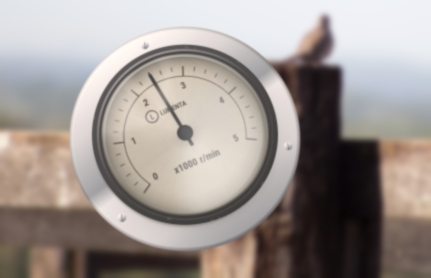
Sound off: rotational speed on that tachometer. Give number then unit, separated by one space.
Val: 2400 rpm
